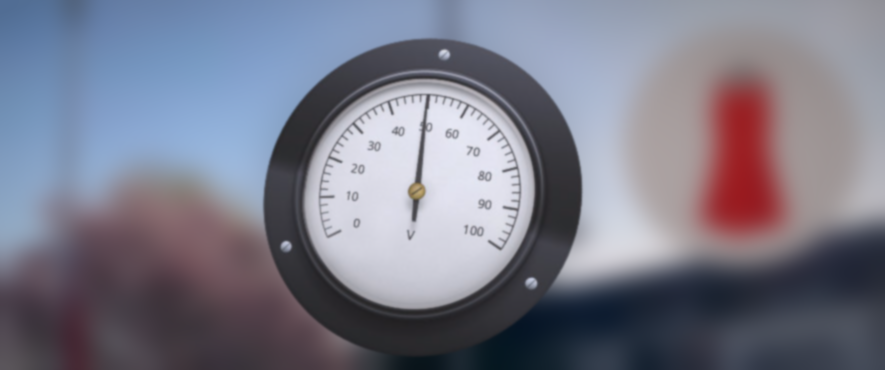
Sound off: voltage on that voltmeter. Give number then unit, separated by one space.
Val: 50 V
